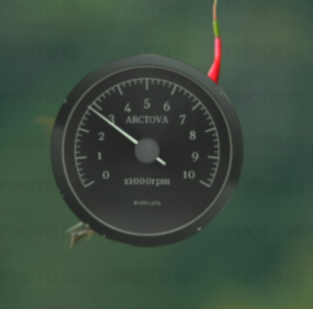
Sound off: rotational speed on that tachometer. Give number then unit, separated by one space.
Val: 2800 rpm
